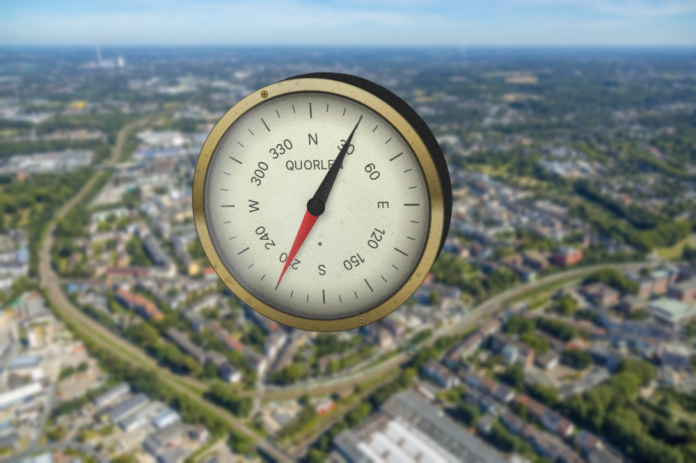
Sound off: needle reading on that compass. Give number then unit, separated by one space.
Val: 210 °
